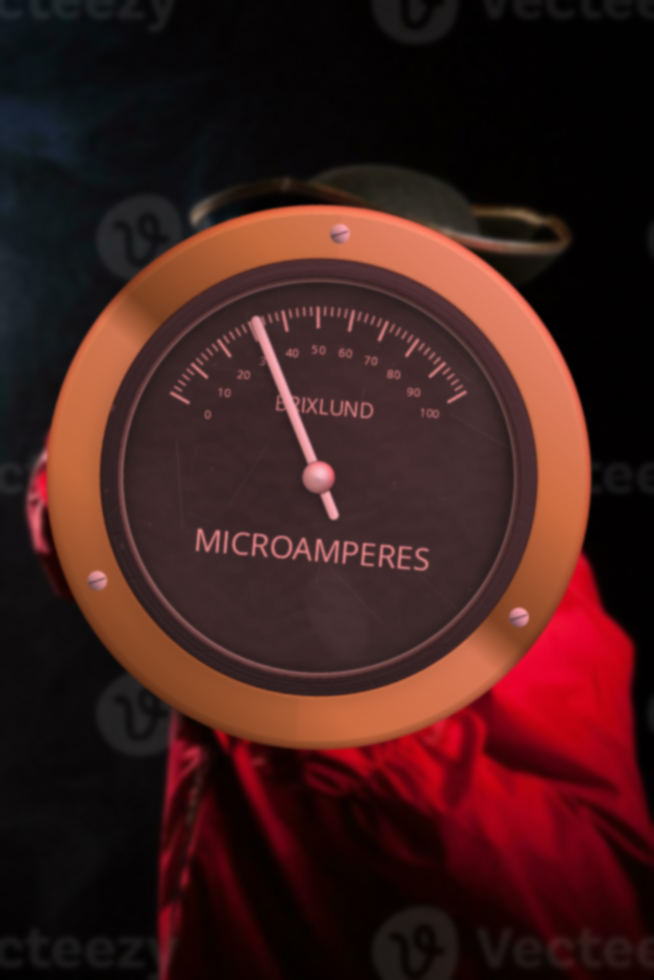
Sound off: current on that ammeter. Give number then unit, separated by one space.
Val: 32 µA
